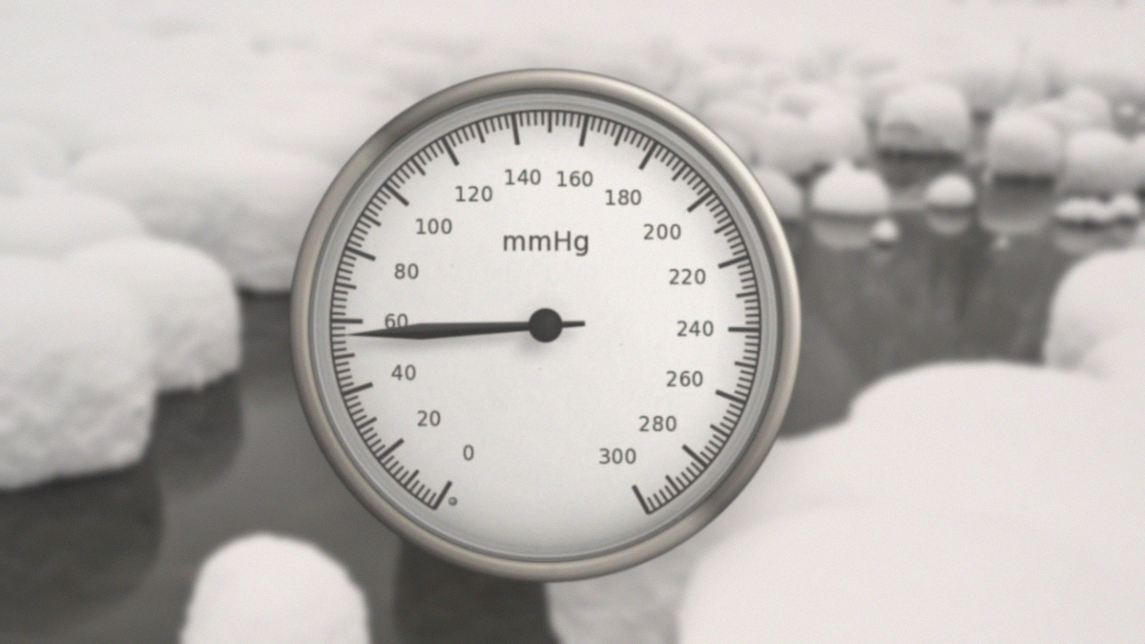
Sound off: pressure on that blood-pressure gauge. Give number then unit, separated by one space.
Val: 56 mmHg
